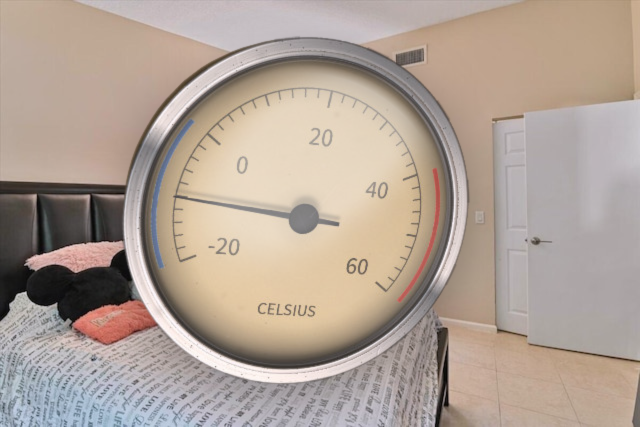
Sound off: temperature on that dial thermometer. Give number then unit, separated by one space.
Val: -10 °C
